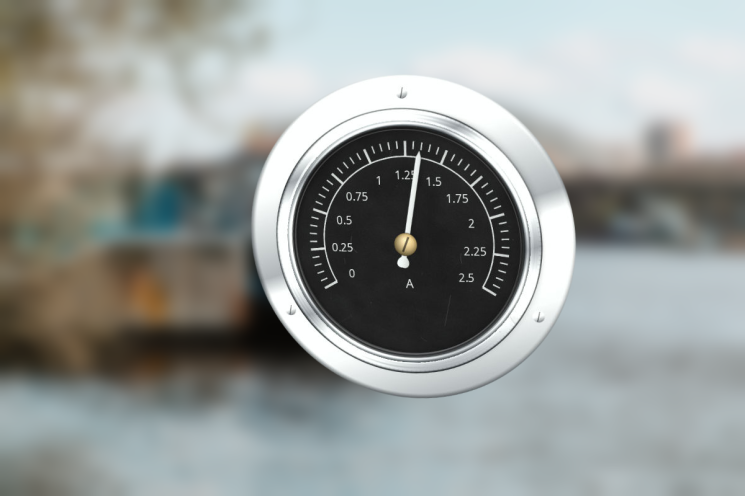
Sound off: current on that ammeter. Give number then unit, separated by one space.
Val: 1.35 A
